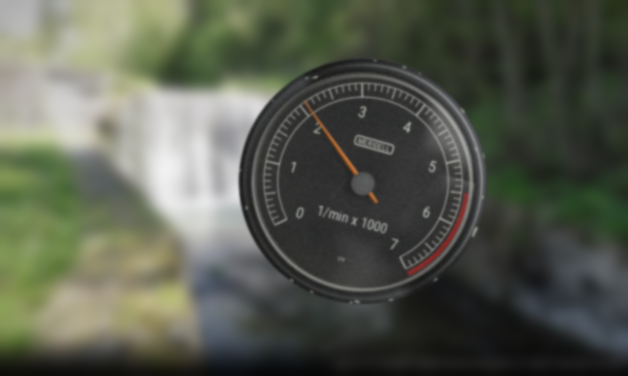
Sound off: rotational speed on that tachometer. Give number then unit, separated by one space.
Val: 2100 rpm
